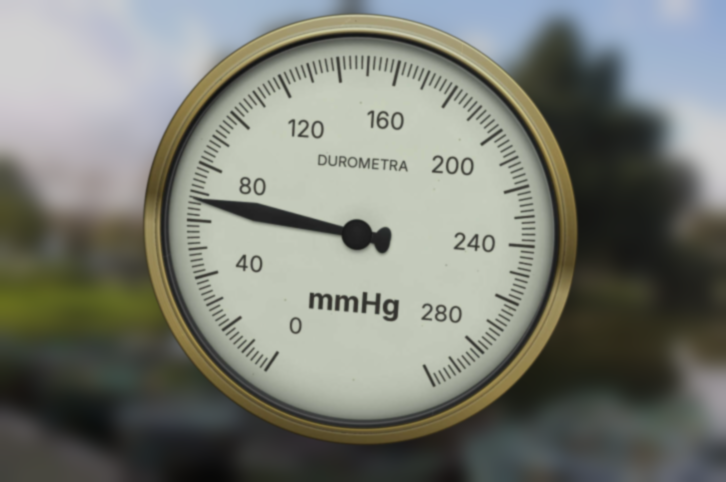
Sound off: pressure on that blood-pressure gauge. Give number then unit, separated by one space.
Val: 68 mmHg
